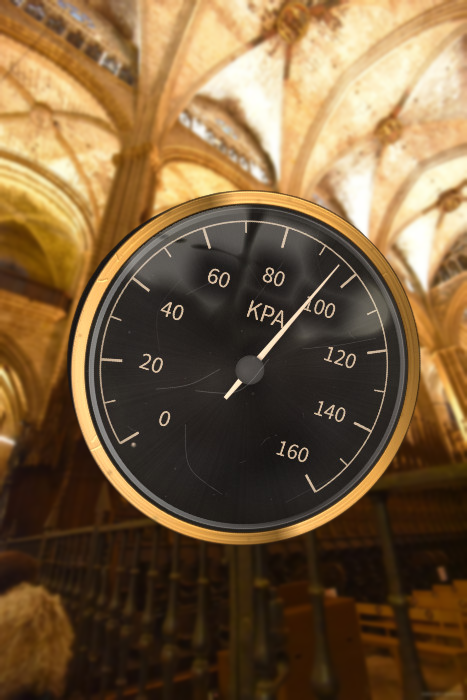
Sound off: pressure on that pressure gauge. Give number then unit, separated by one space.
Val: 95 kPa
